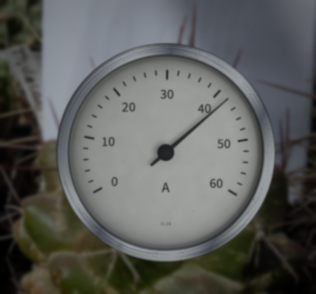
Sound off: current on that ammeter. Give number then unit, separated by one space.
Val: 42 A
